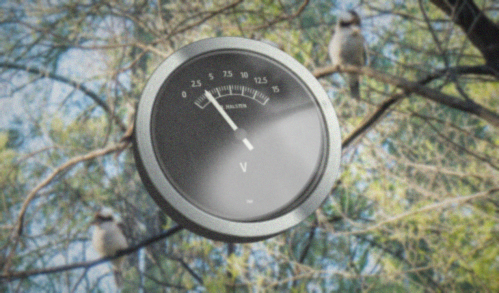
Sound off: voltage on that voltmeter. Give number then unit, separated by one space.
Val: 2.5 V
